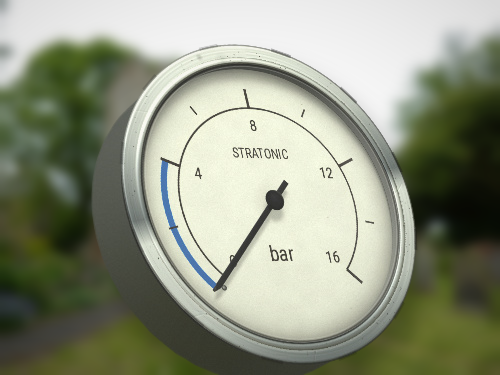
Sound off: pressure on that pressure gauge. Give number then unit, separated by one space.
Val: 0 bar
